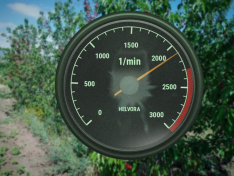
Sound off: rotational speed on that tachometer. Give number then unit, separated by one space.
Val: 2100 rpm
